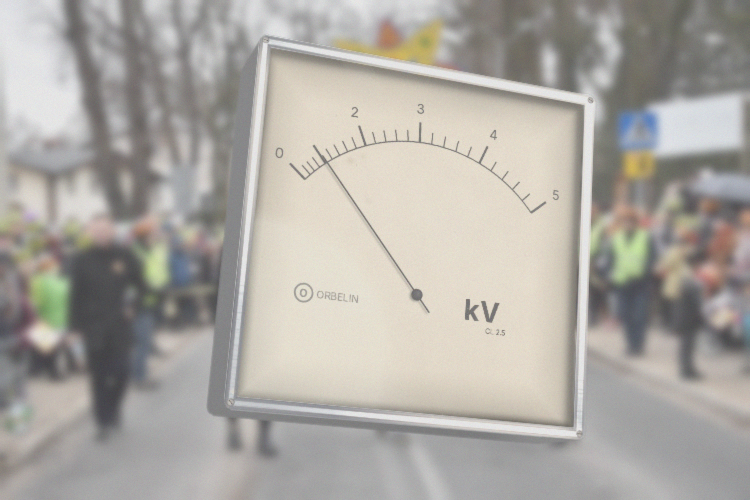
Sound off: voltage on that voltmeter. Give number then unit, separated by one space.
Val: 1 kV
